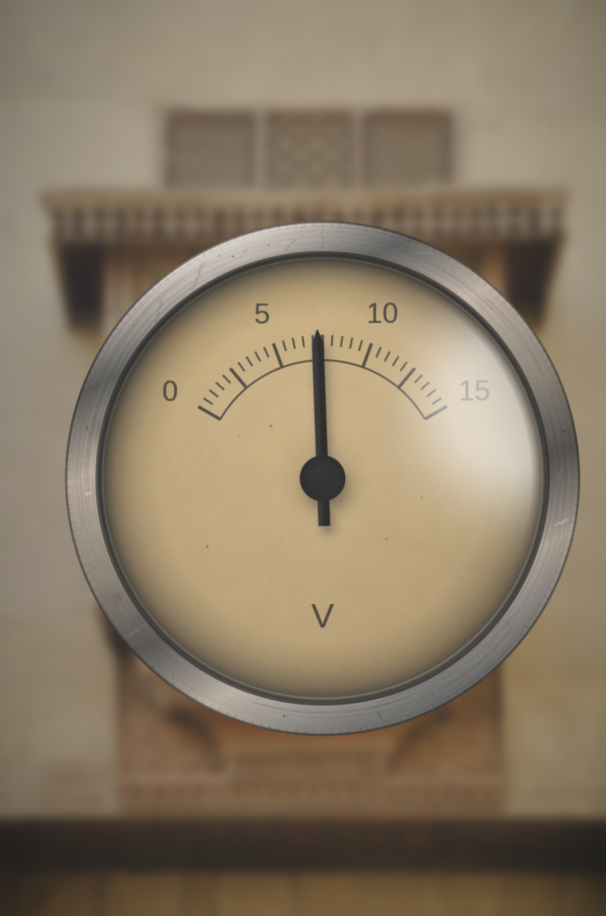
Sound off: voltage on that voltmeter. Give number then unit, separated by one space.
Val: 7.25 V
